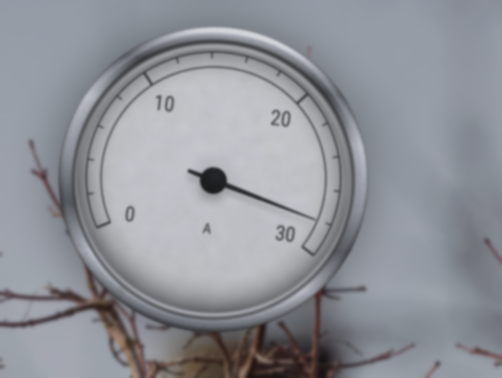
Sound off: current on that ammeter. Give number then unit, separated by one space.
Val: 28 A
